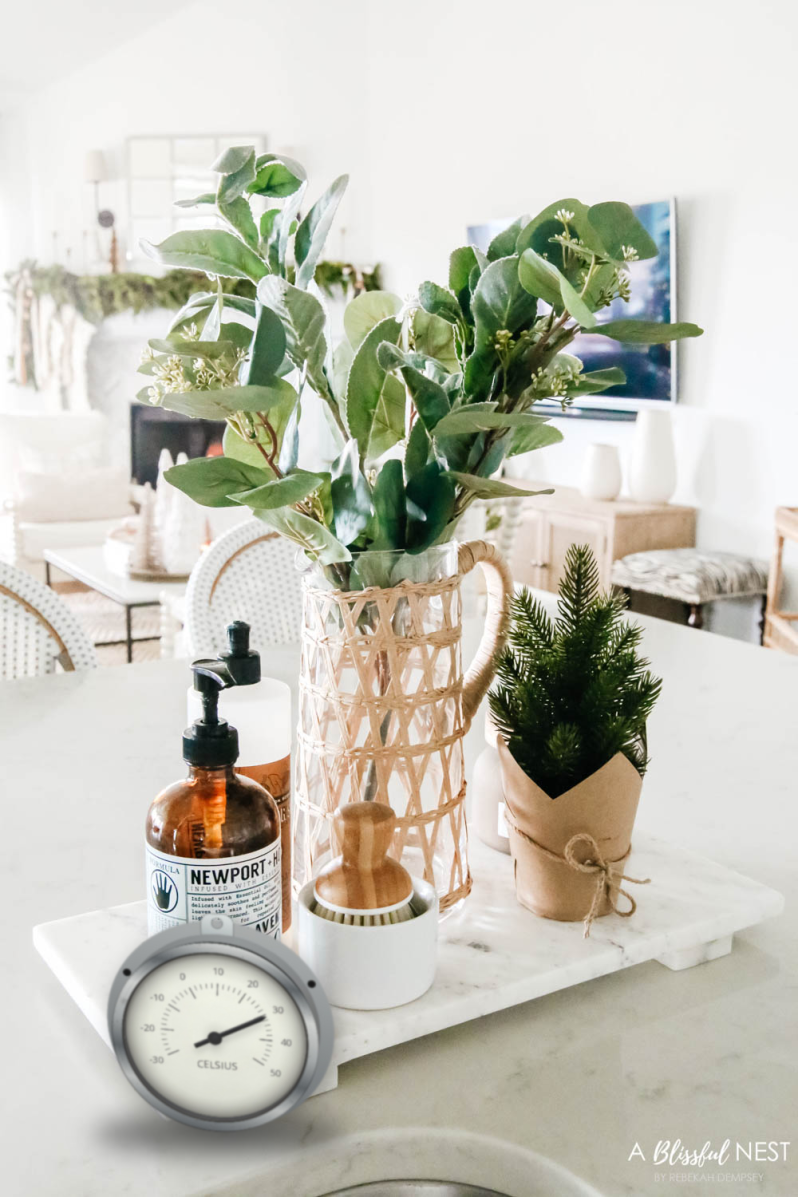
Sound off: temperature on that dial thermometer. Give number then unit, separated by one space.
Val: 30 °C
